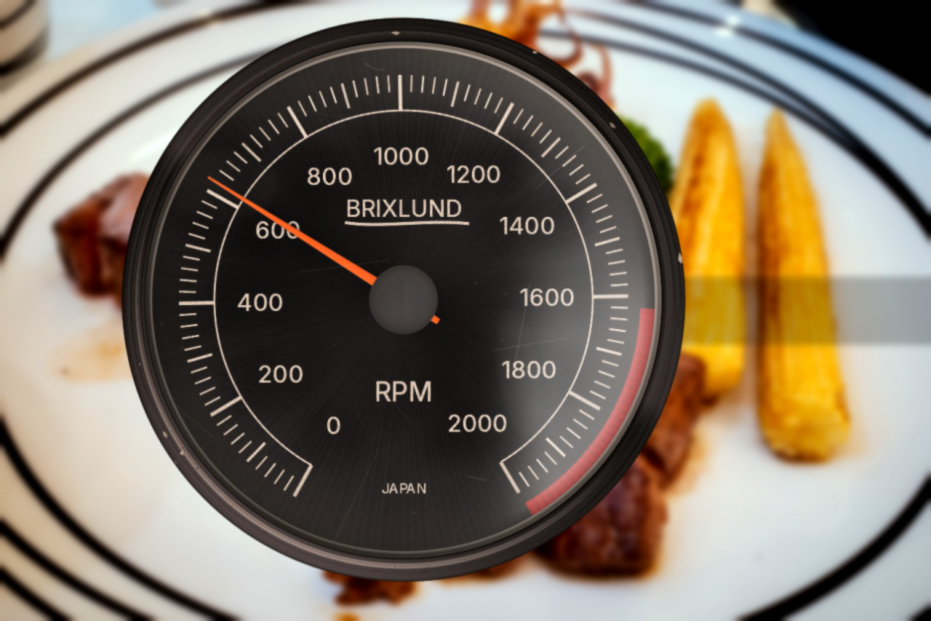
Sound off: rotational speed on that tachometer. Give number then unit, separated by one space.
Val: 620 rpm
